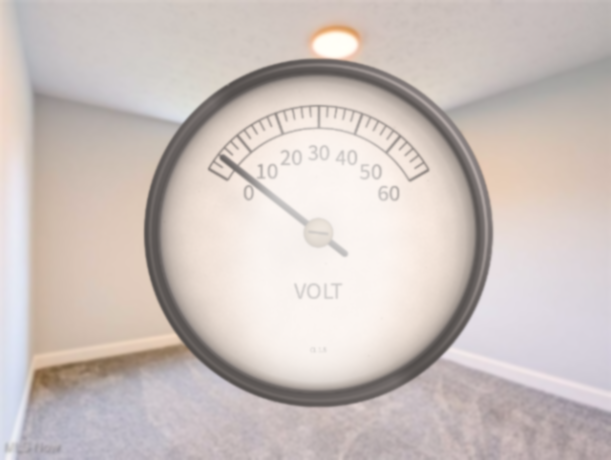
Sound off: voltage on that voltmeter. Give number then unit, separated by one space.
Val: 4 V
